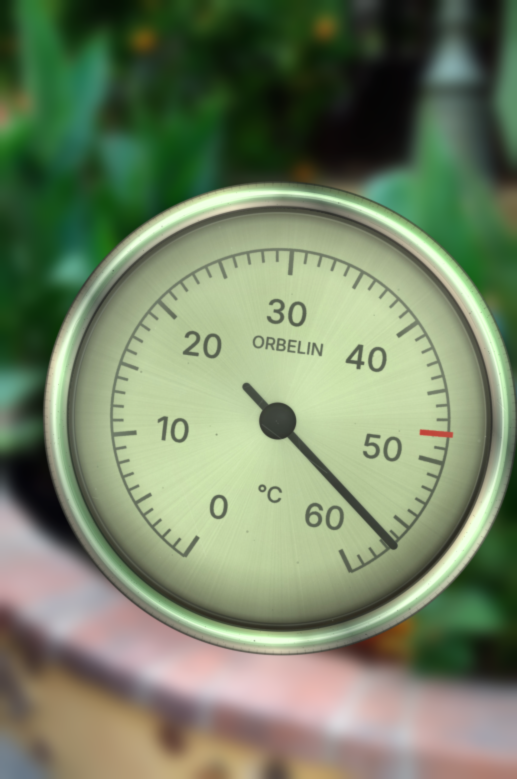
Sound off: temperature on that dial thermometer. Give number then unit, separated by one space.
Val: 56.5 °C
